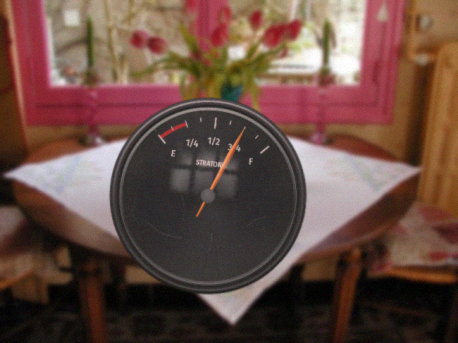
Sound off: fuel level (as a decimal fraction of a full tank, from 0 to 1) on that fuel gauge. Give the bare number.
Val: 0.75
